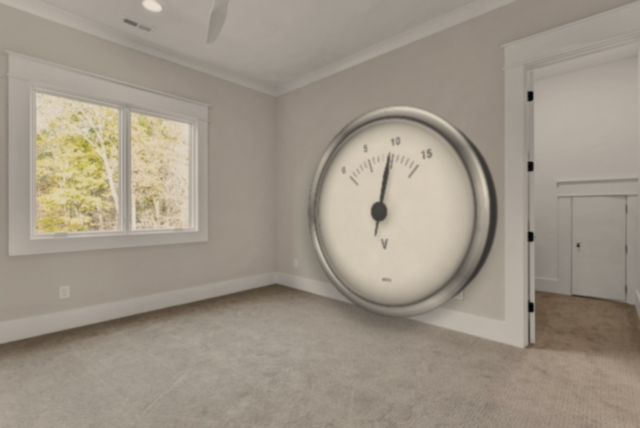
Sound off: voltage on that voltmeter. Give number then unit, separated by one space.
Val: 10 V
